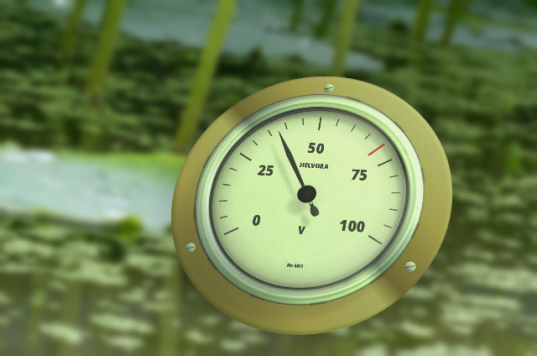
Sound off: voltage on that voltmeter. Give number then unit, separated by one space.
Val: 37.5 V
